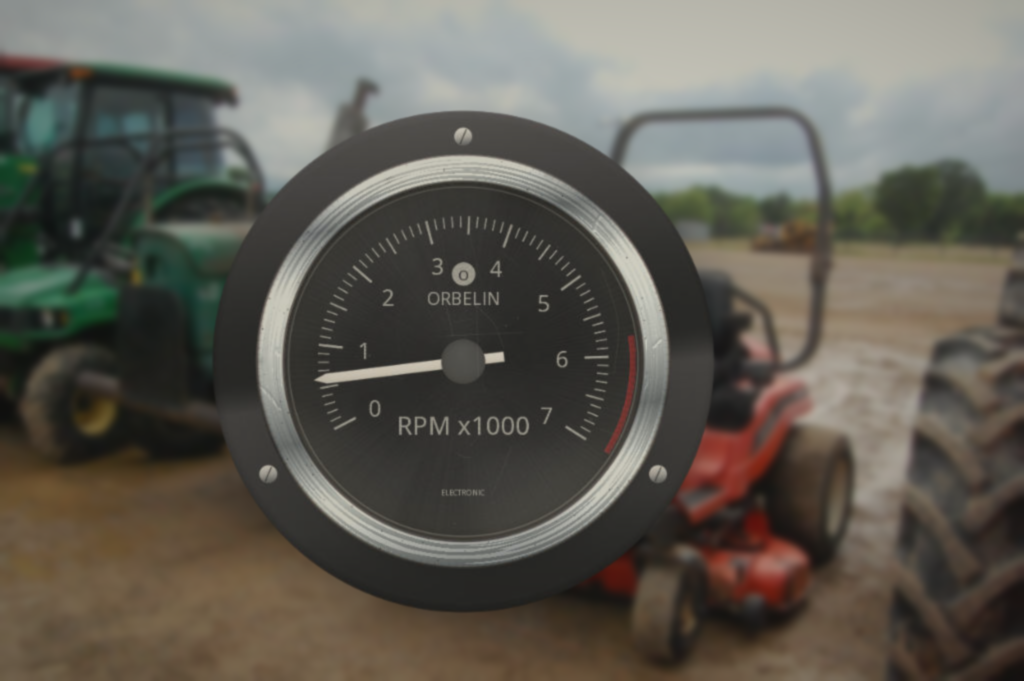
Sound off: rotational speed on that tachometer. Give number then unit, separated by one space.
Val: 600 rpm
